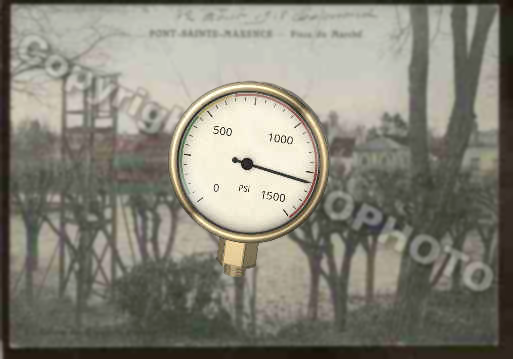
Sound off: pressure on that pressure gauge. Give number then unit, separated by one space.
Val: 1300 psi
